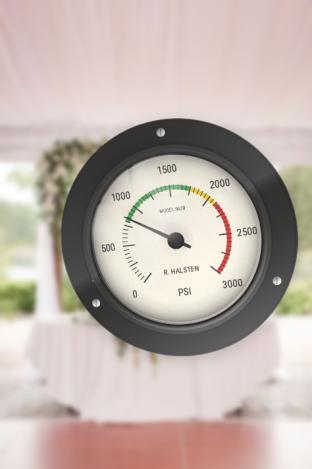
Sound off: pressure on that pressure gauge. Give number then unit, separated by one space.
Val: 850 psi
